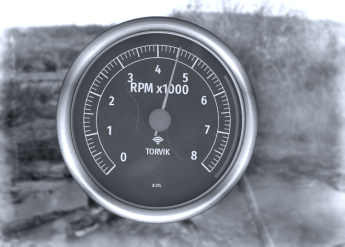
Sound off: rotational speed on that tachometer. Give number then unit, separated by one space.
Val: 4500 rpm
